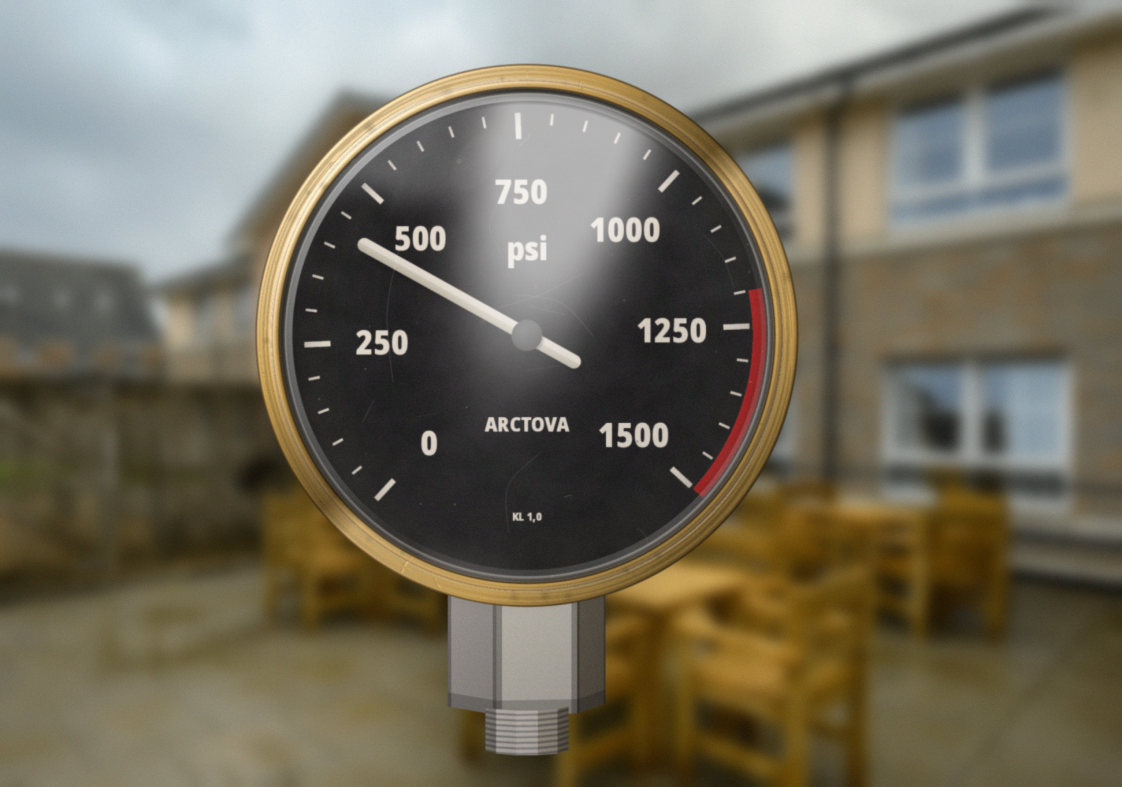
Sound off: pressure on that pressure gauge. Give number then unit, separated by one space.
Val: 425 psi
